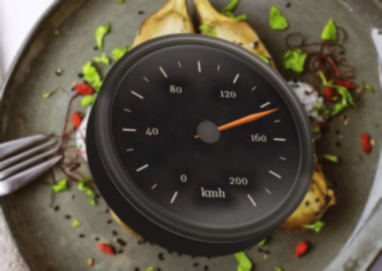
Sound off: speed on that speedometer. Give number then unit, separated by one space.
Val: 145 km/h
